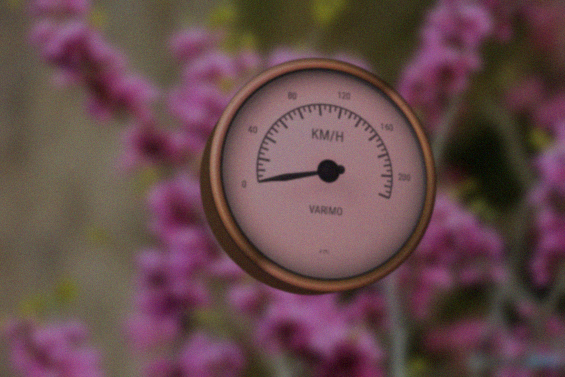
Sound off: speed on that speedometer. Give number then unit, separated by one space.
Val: 0 km/h
